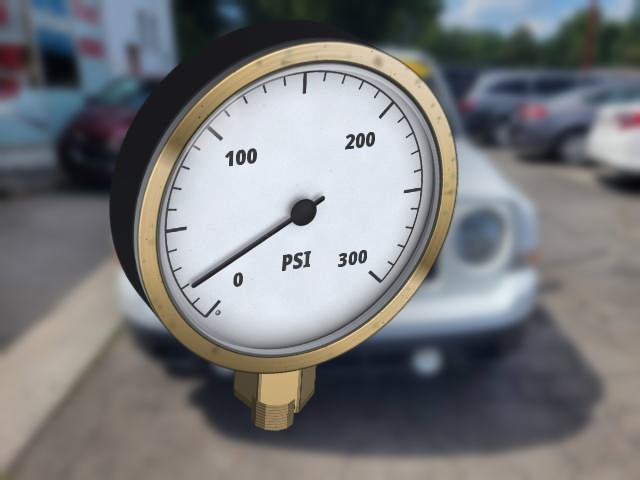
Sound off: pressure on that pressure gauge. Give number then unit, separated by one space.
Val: 20 psi
